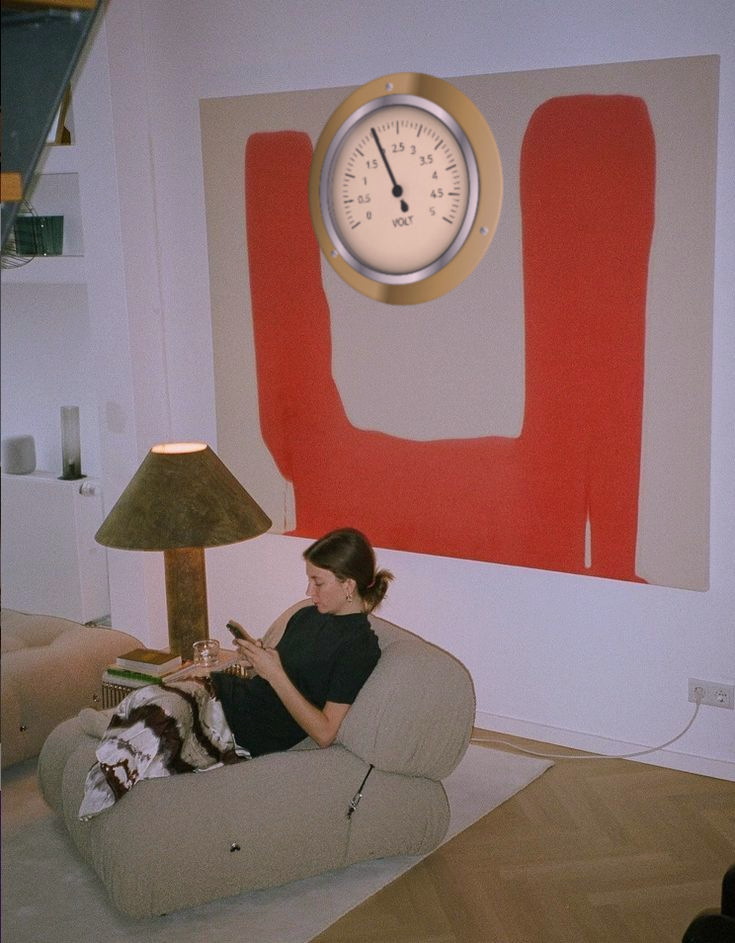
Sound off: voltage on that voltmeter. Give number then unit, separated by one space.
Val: 2 V
